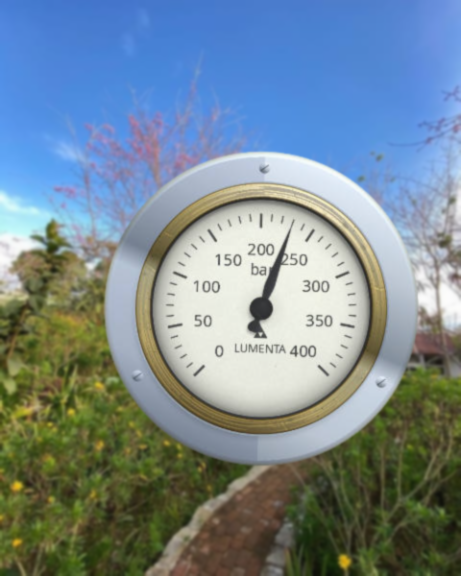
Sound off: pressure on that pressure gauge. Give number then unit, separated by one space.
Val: 230 bar
